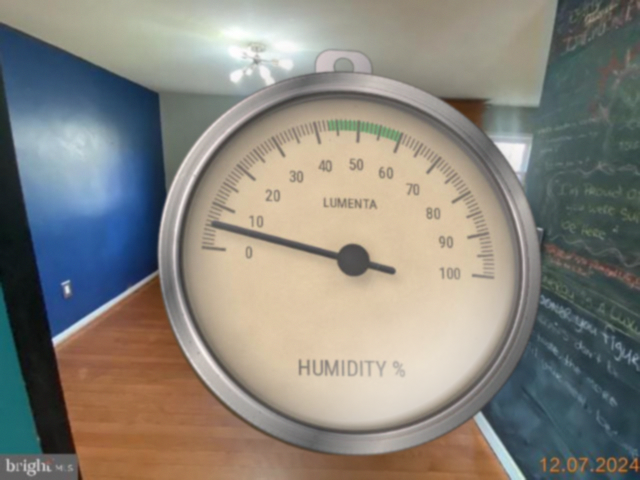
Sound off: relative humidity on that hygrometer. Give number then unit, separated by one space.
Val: 5 %
